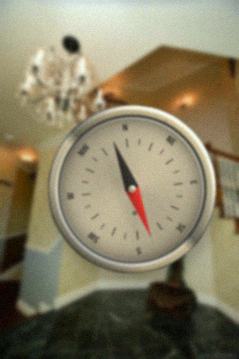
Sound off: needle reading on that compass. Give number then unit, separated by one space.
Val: 165 °
